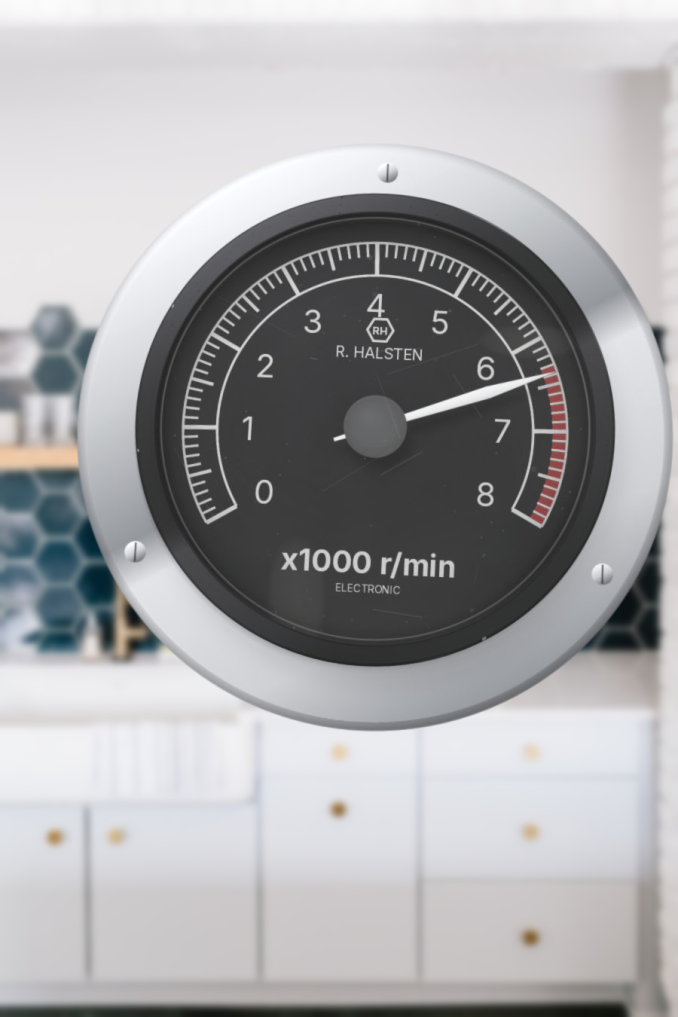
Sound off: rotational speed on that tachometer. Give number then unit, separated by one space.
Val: 6400 rpm
